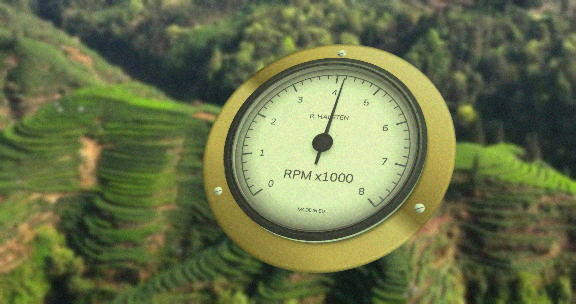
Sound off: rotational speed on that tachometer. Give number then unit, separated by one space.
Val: 4200 rpm
